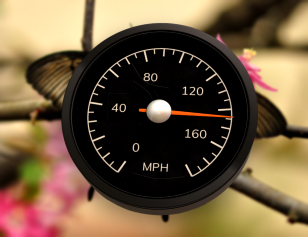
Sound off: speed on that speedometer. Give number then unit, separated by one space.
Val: 145 mph
